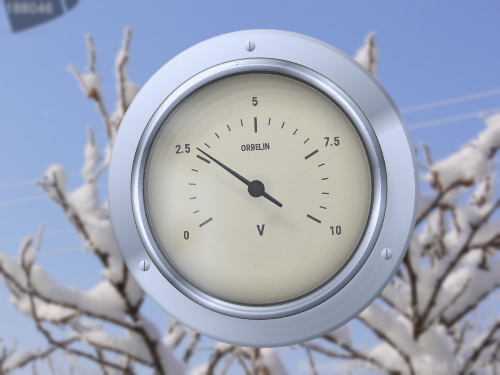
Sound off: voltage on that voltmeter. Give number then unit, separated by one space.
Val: 2.75 V
